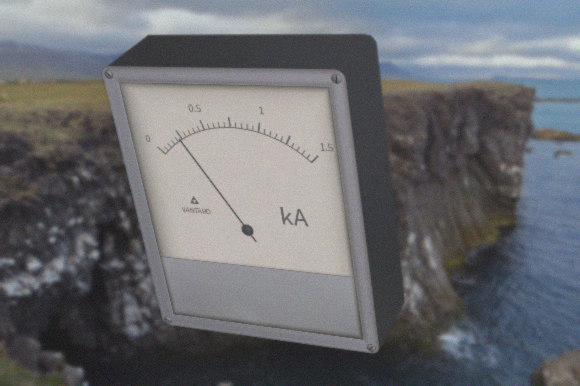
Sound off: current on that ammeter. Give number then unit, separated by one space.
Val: 0.25 kA
